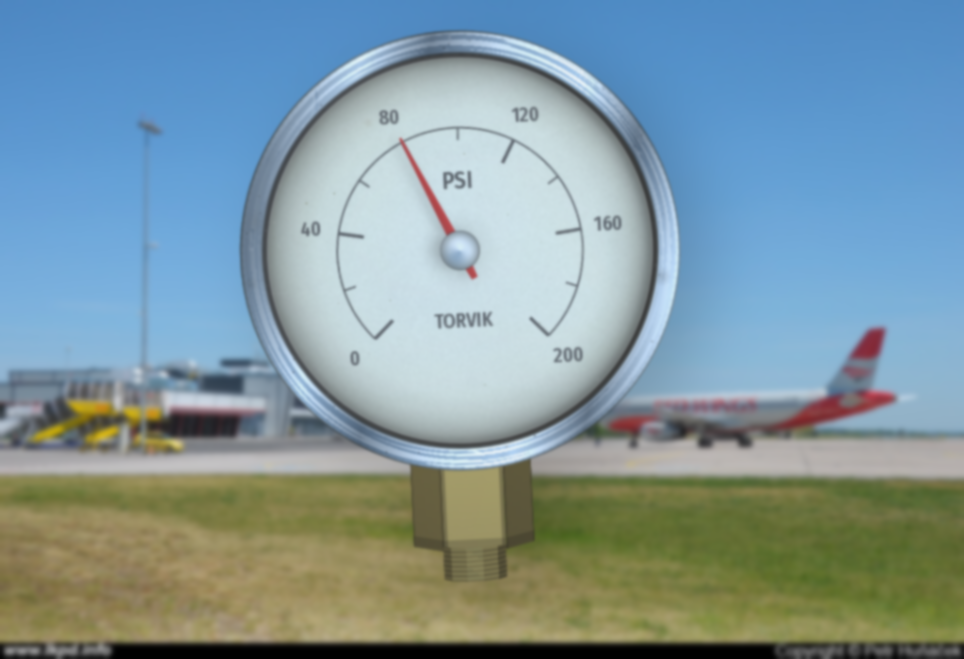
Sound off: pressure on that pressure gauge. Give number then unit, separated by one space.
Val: 80 psi
